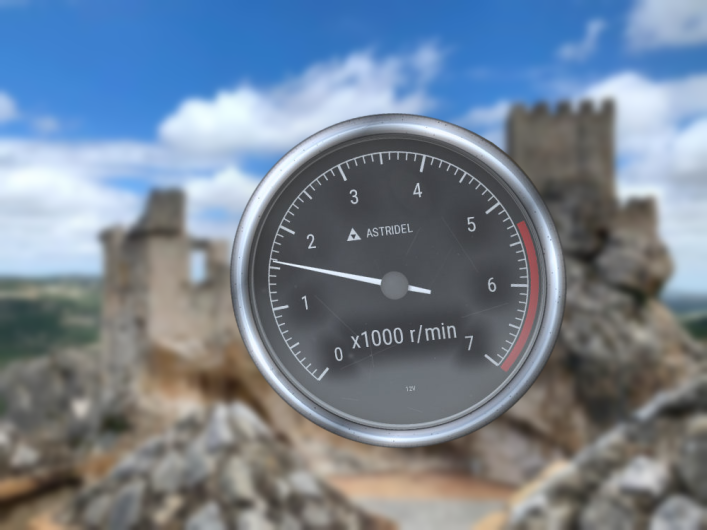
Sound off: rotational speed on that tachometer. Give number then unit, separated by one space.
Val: 1600 rpm
